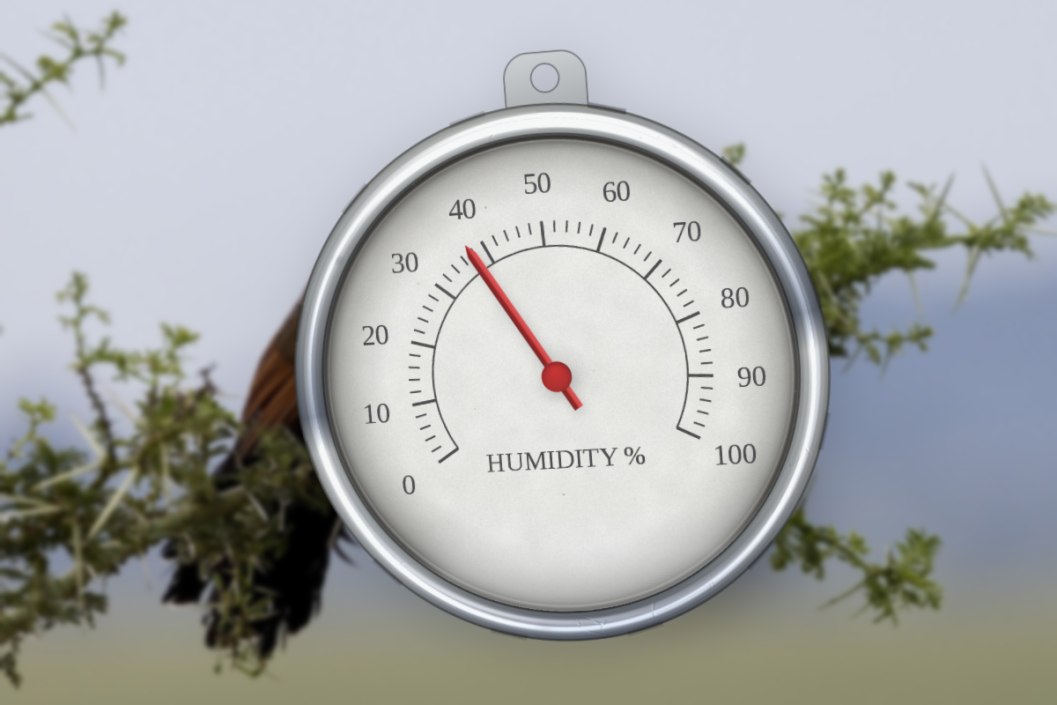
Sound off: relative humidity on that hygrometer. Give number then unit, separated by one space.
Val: 38 %
